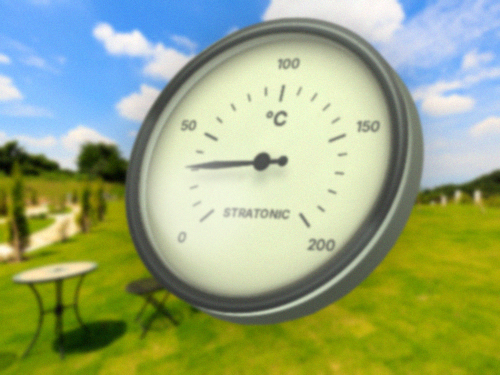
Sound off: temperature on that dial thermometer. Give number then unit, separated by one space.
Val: 30 °C
